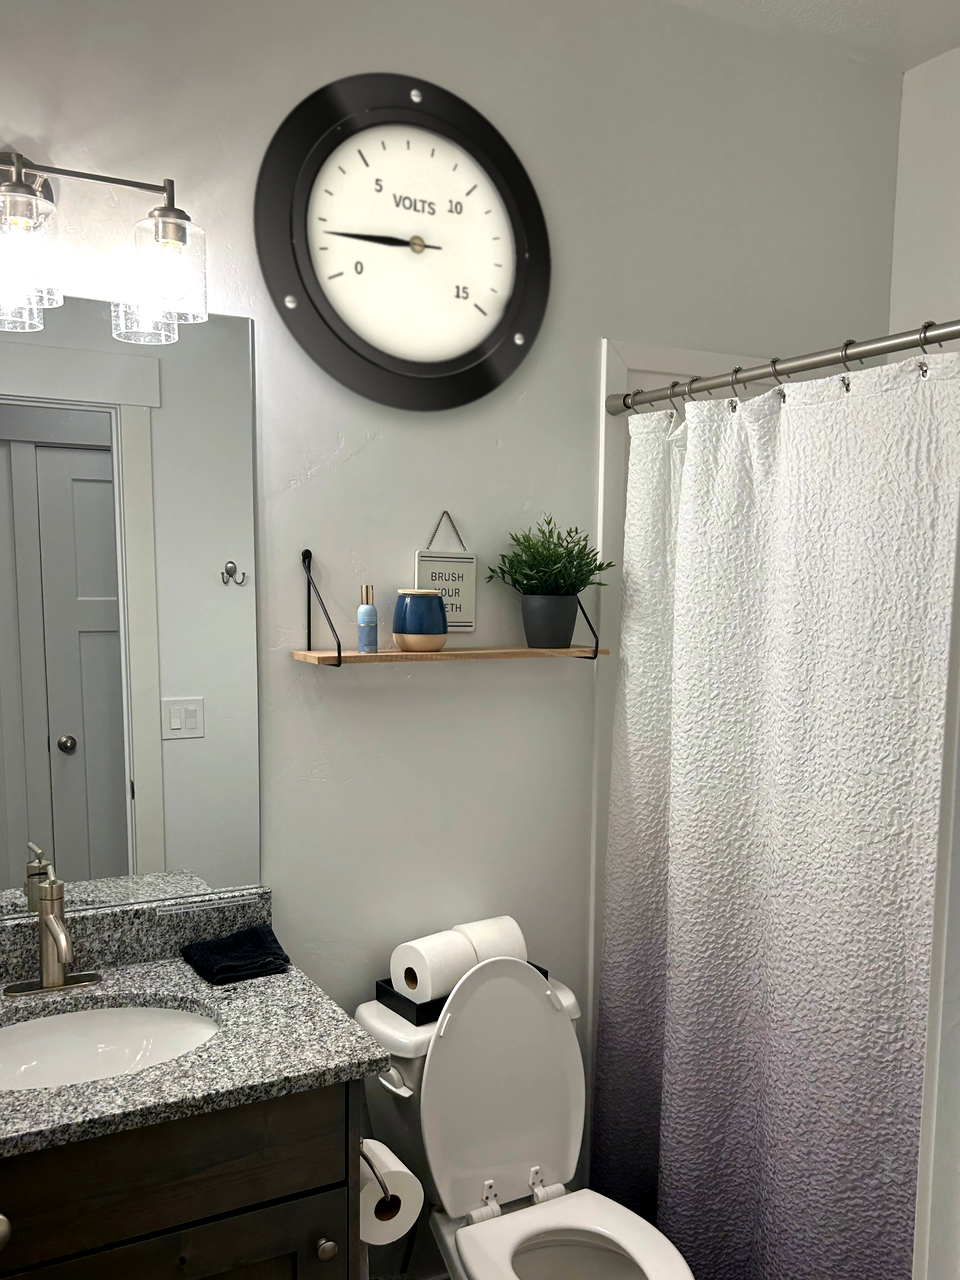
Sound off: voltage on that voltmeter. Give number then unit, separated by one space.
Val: 1.5 V
